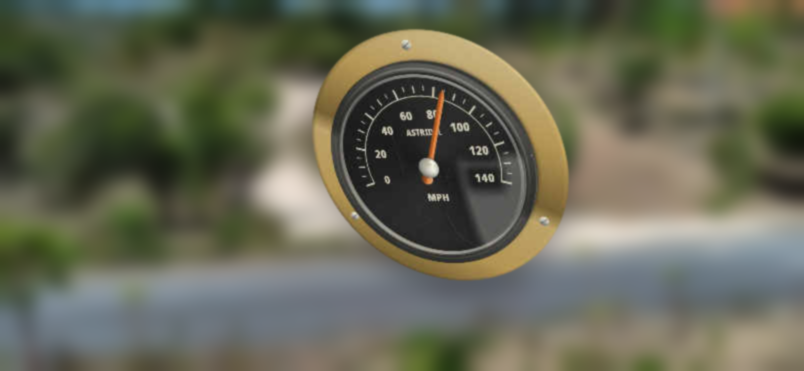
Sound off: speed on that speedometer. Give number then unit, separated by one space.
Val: 85 mph
